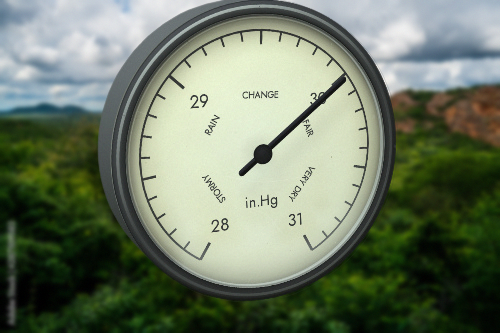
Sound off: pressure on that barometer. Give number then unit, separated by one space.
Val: 30 inHg
